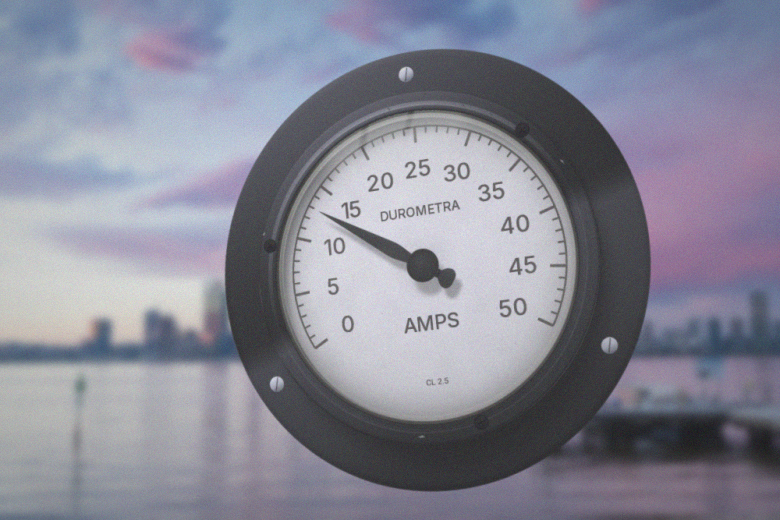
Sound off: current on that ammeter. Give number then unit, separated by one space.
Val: 13 A
